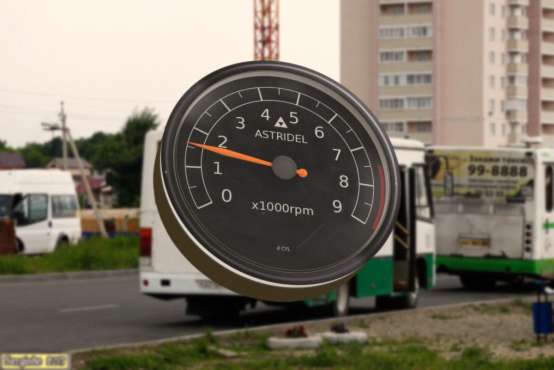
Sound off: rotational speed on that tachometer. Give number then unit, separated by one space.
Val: 1500 rpm
